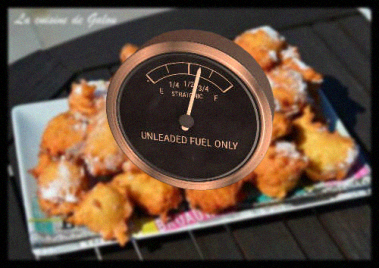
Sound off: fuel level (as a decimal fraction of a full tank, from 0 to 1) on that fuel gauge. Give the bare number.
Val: 0.625
